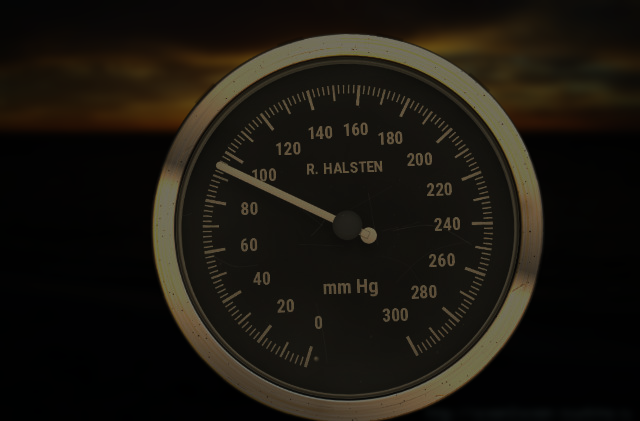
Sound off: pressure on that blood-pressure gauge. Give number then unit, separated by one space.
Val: 94 mmHg
